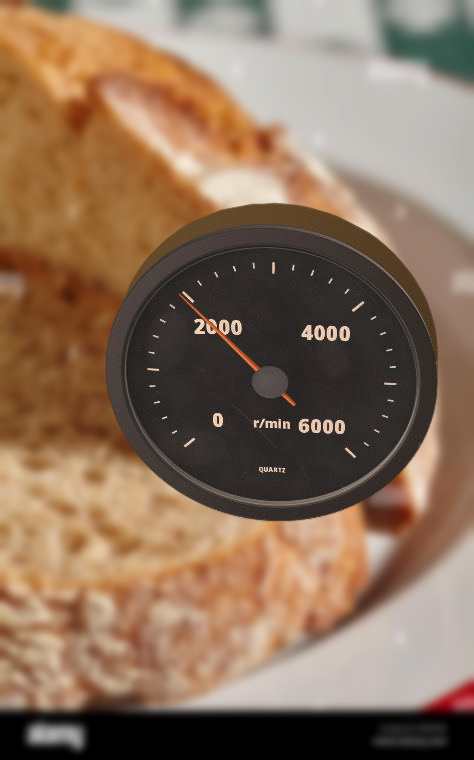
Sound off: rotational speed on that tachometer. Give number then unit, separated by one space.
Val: 2000 rpm
